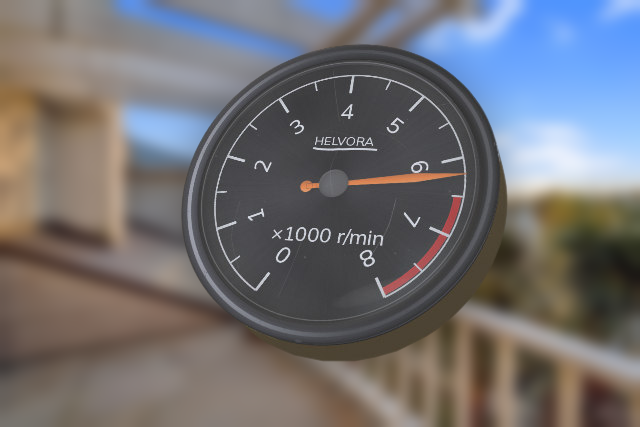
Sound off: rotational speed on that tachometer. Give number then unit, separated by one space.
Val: 6250 rpm
